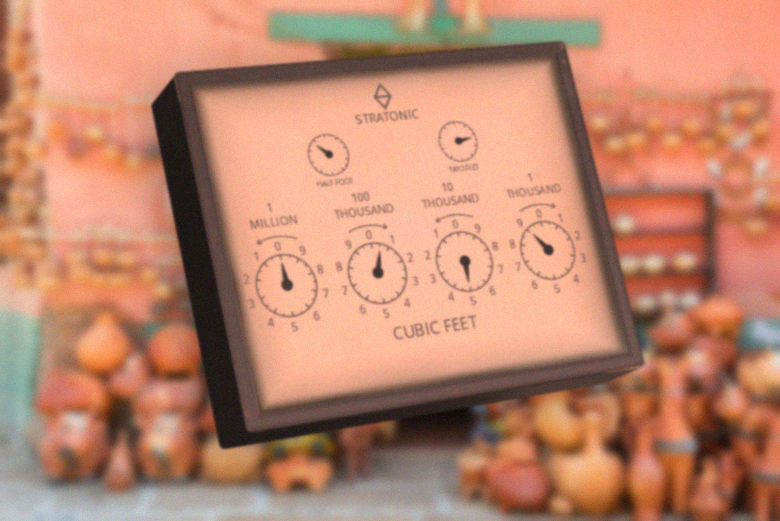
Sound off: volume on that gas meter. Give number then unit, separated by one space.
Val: 4900 ft³
